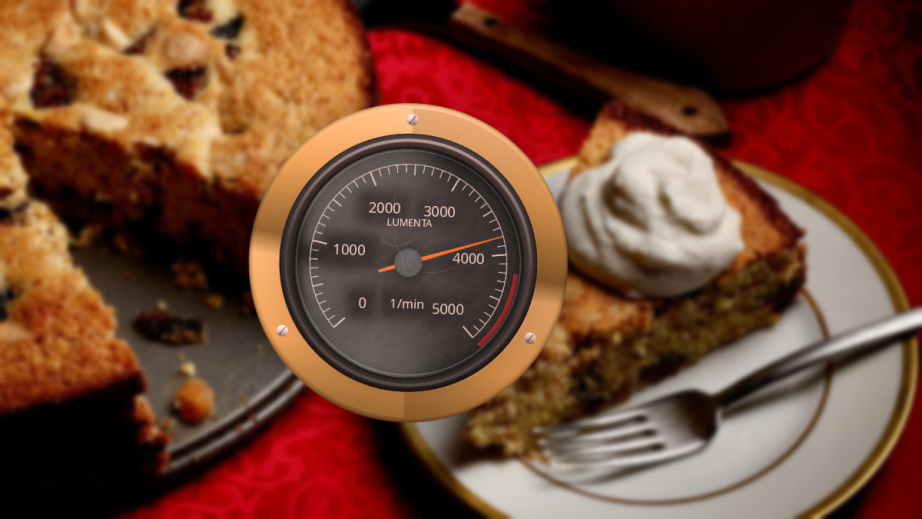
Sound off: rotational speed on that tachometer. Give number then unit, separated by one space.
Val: 3800 rpm
